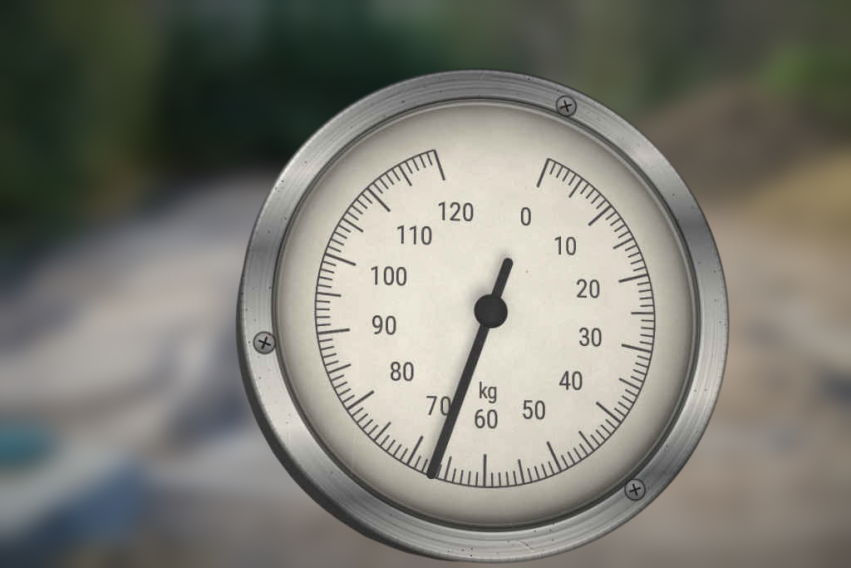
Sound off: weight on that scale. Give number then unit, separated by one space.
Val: 67 kg
